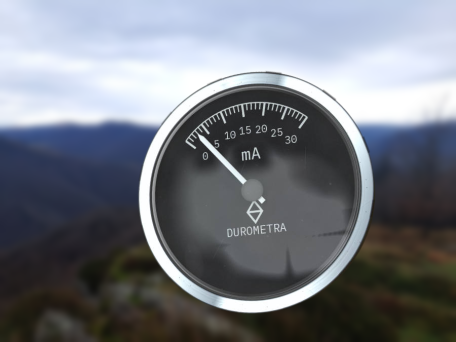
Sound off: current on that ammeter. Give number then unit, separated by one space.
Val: 3 mA
